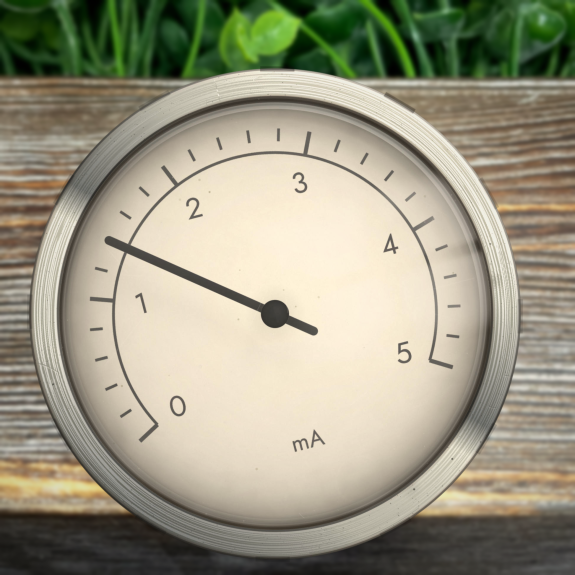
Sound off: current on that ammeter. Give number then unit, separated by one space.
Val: 1.4 mA
